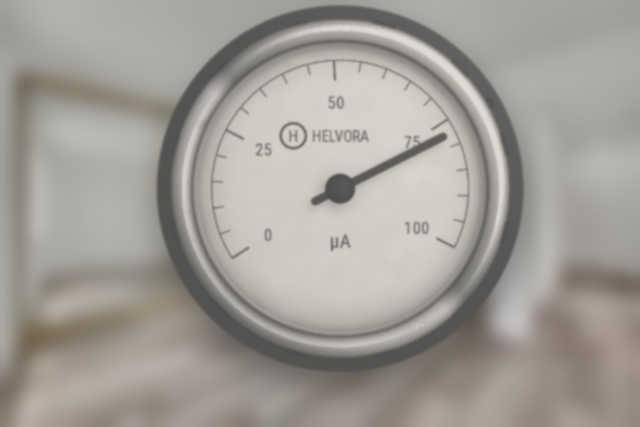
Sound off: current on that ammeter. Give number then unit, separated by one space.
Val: 77.5 µA
